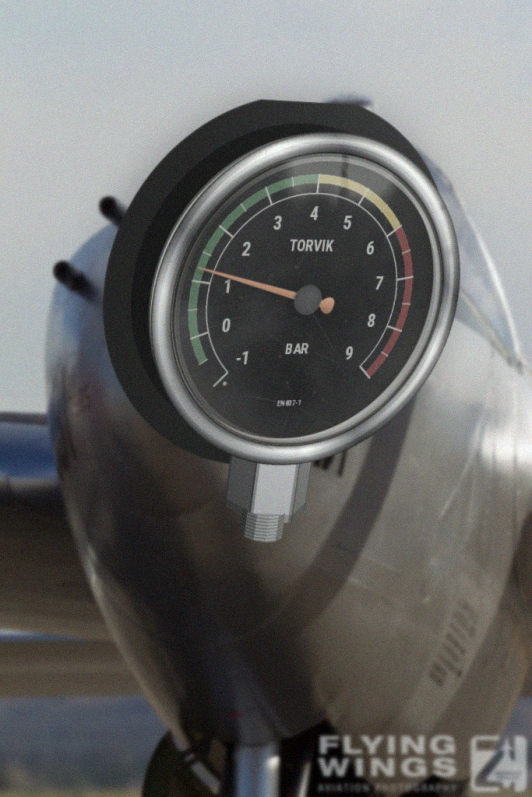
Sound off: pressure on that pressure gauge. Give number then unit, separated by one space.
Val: 1.25 bar
